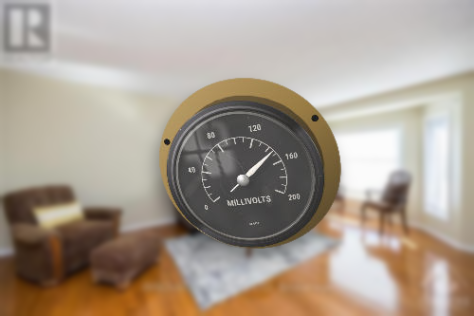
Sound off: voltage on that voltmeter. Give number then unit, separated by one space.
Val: 145 mV
